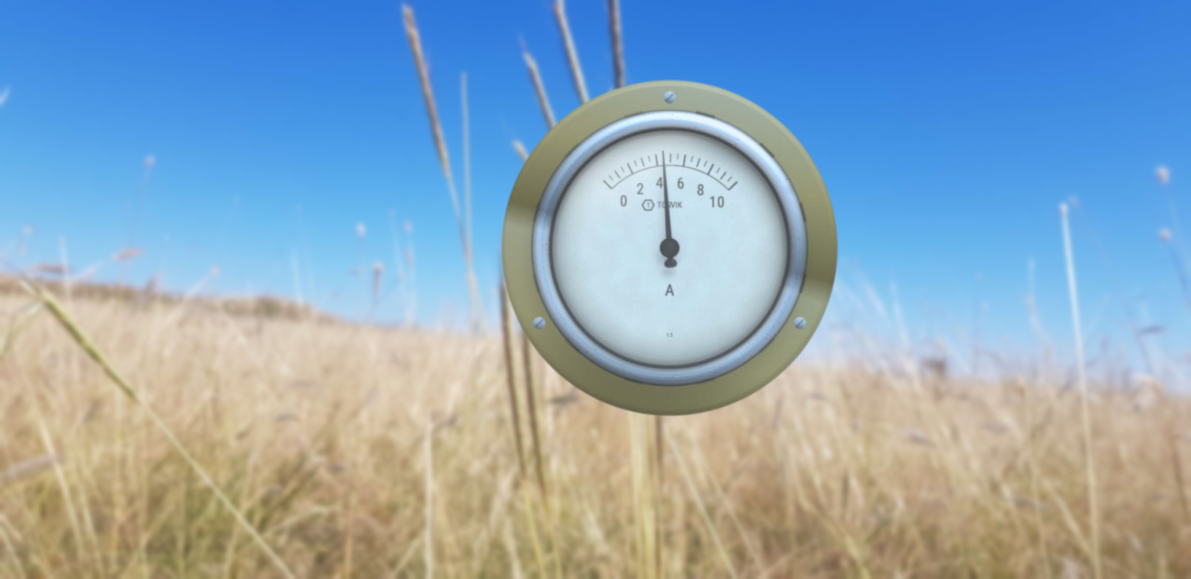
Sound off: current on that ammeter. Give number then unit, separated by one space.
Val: 4.5 A
